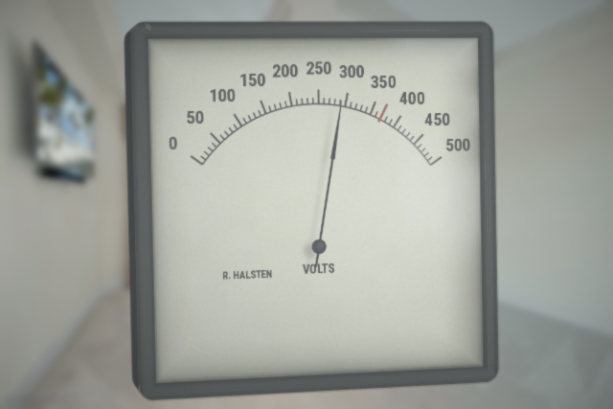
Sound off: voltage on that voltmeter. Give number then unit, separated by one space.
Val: 290 V
